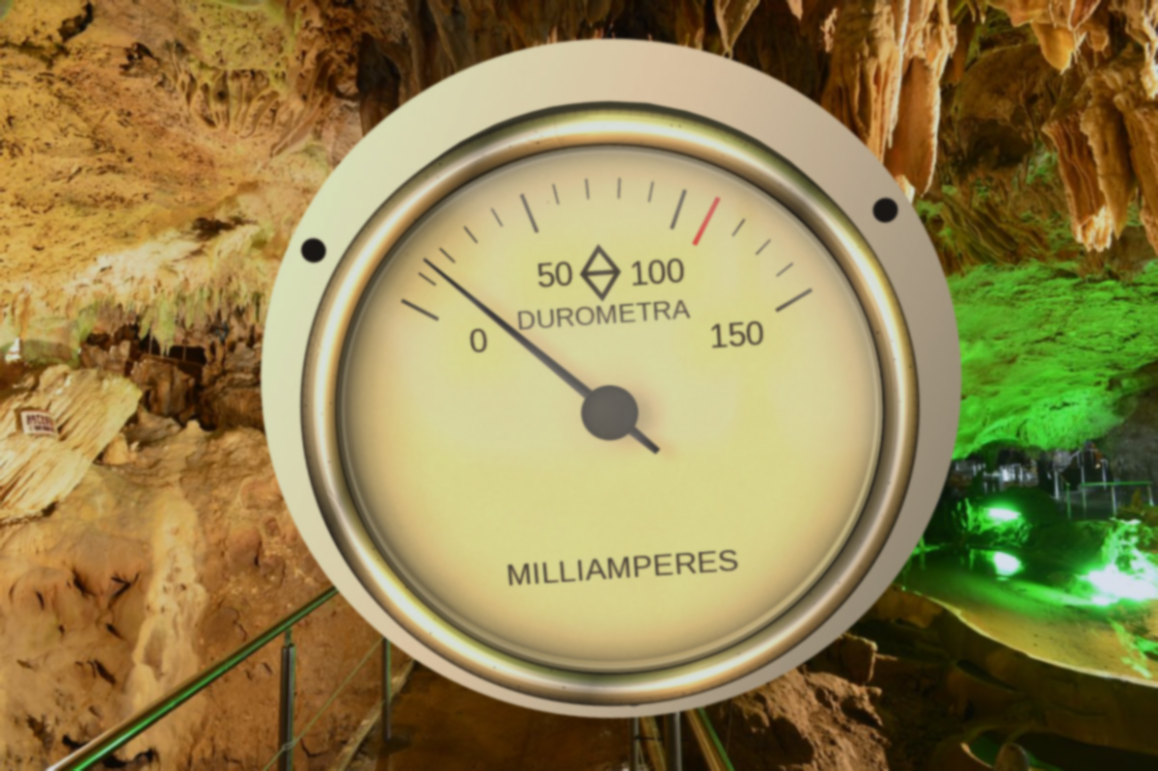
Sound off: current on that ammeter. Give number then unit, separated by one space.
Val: 15 mA
